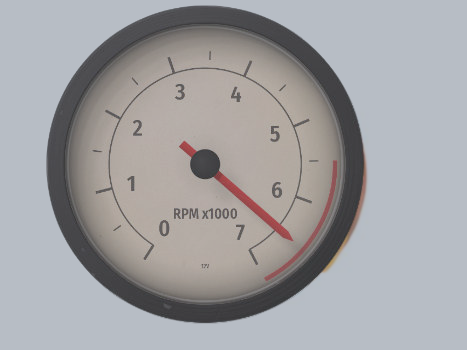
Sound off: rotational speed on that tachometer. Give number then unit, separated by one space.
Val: 6500 rpm
